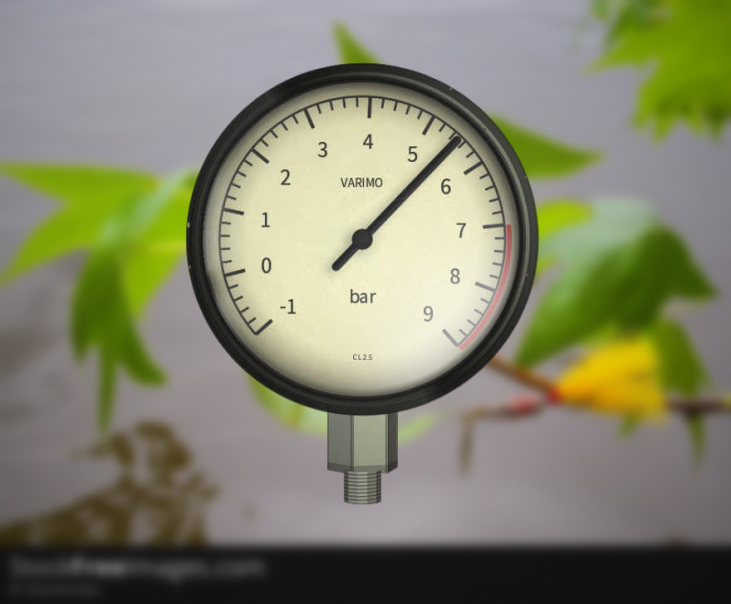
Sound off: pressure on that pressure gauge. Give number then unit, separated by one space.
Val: 5.5 bar
